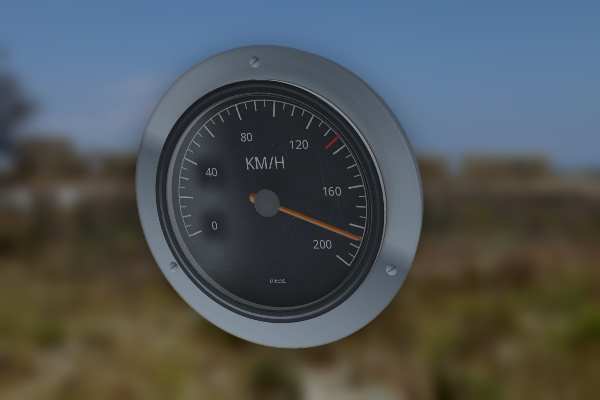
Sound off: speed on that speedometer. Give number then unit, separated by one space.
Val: 185 km/h
